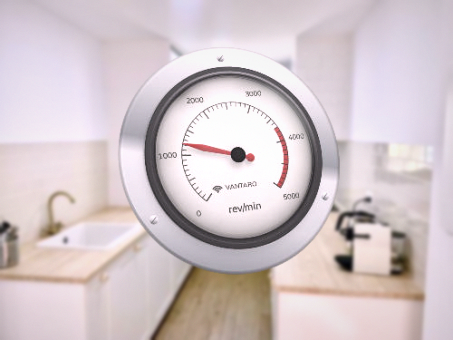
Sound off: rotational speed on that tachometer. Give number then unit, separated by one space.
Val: 1200 rpm
